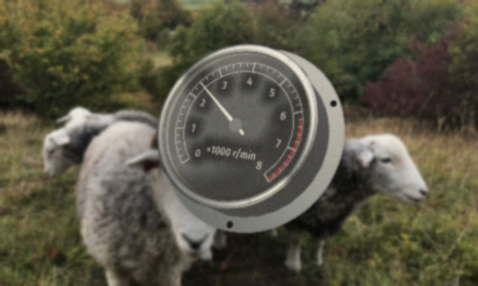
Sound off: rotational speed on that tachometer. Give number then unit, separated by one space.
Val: 2400 rpm
